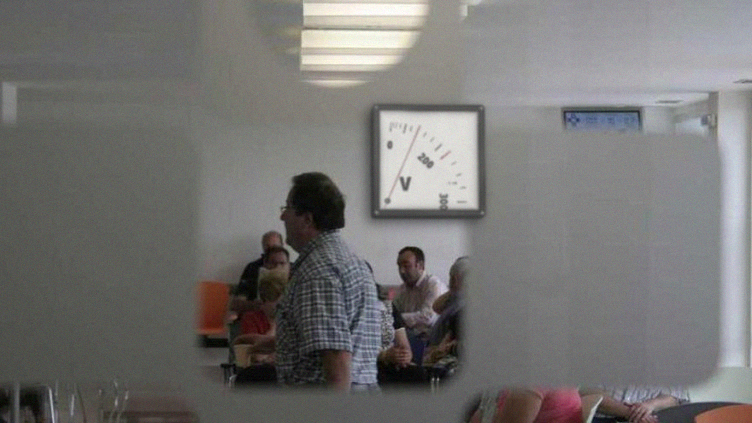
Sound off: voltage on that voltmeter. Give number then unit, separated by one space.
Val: 140 V
